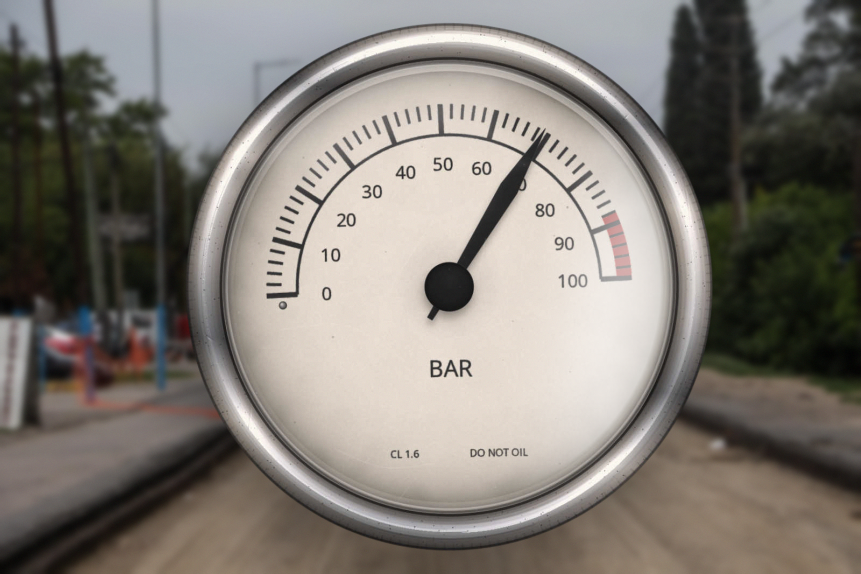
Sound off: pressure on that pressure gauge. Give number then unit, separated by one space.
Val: 69 bar
